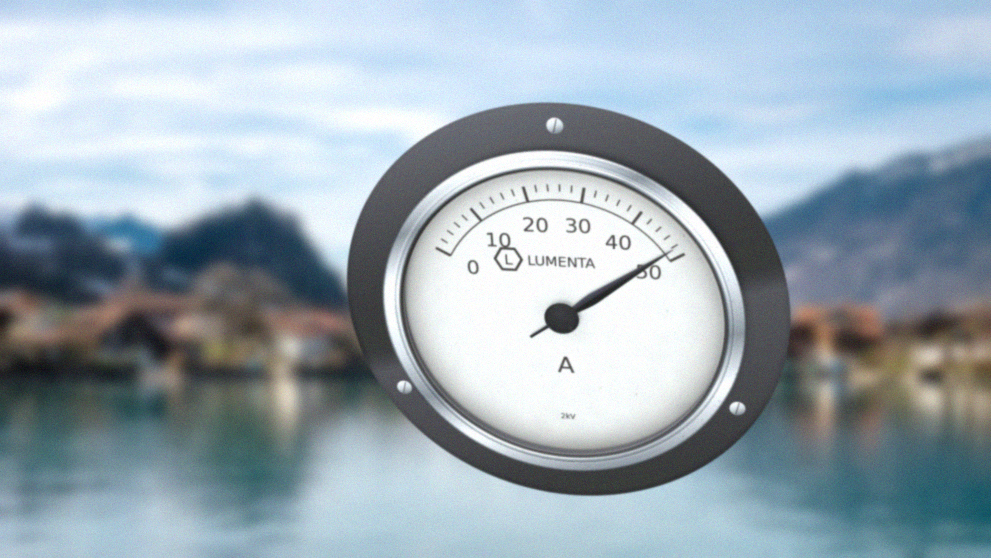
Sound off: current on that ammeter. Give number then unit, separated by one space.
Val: 48 A
